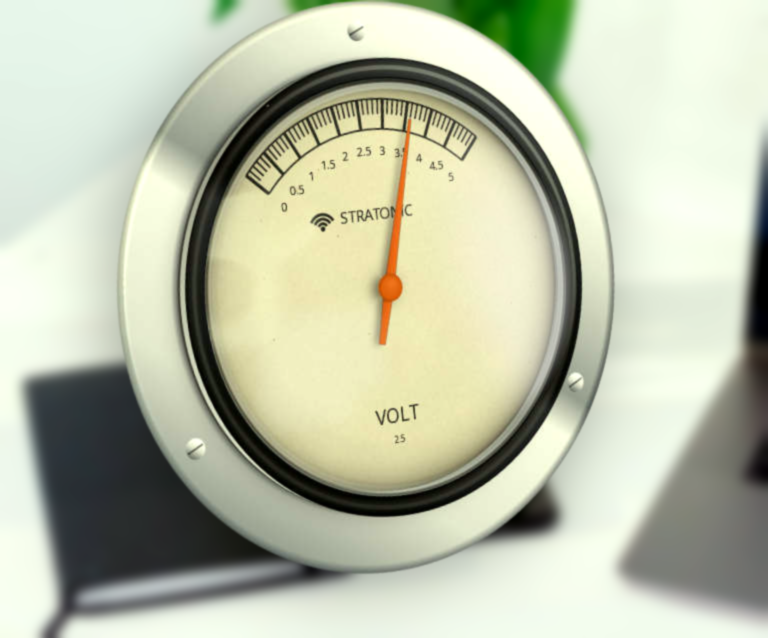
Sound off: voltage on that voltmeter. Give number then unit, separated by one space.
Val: 3.5 V
